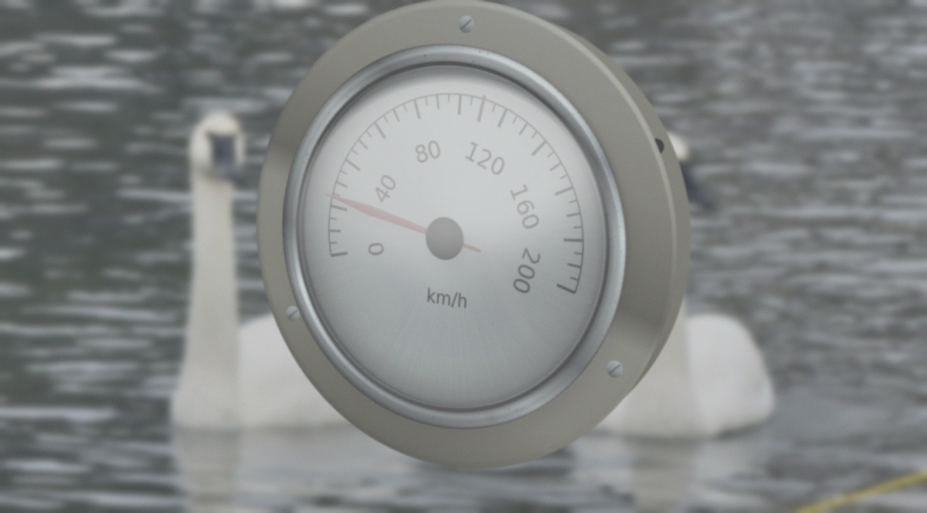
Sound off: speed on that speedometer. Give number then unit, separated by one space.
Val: 25 km/h
